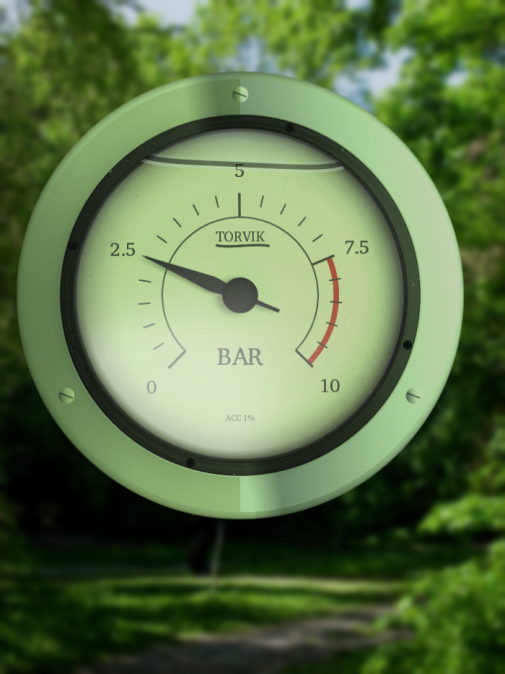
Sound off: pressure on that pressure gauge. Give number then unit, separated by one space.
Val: 2.5 bar
